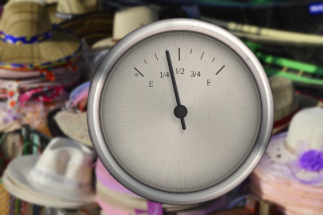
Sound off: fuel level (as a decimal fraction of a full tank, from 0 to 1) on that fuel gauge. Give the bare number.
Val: 0.375
